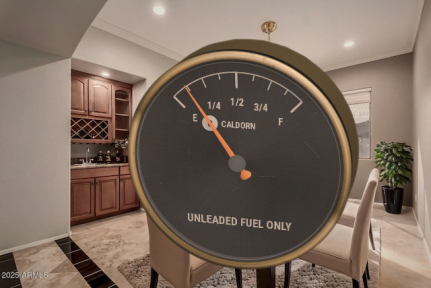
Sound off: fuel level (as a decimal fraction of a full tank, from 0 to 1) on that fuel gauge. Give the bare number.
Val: 0.125
